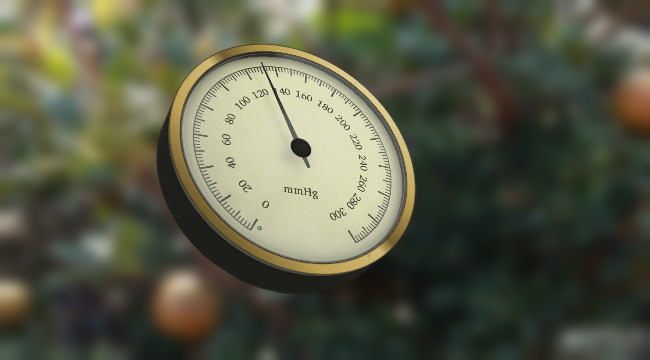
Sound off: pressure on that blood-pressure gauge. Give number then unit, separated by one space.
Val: 130 mmHg
